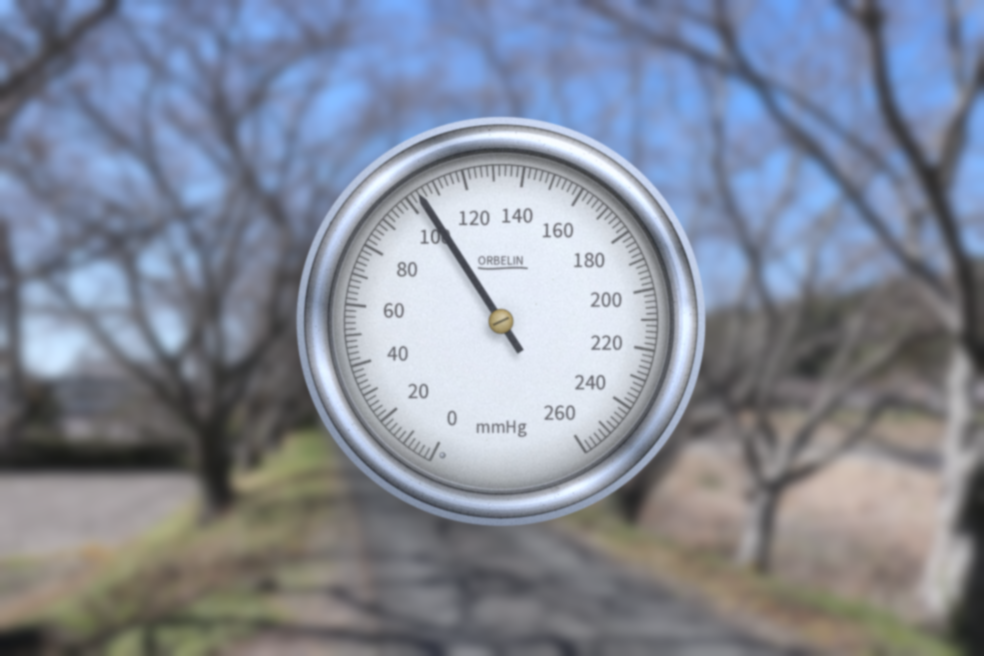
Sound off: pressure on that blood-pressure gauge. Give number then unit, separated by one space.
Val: 104 mmHg
